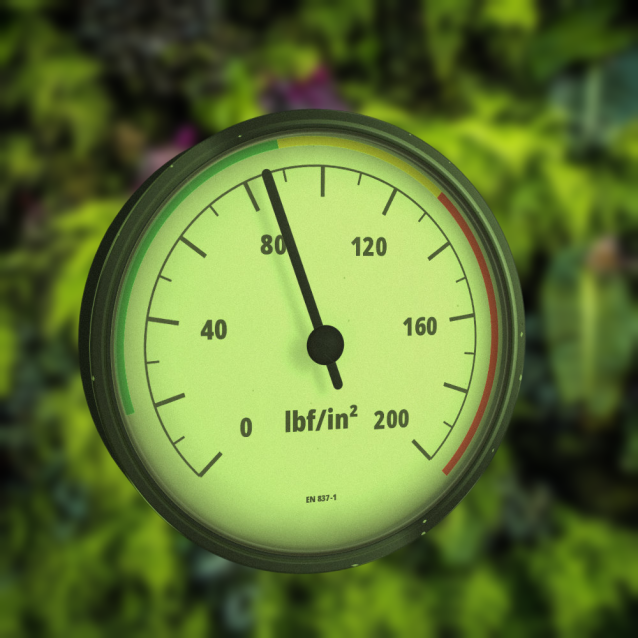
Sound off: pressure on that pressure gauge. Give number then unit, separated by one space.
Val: 85 psi
